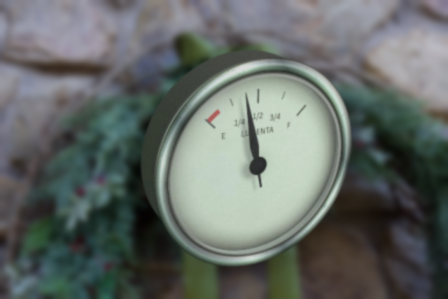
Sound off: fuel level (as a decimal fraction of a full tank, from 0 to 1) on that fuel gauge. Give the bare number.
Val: 0.375
